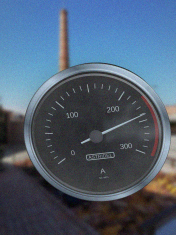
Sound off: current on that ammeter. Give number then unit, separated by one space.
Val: 240 A
